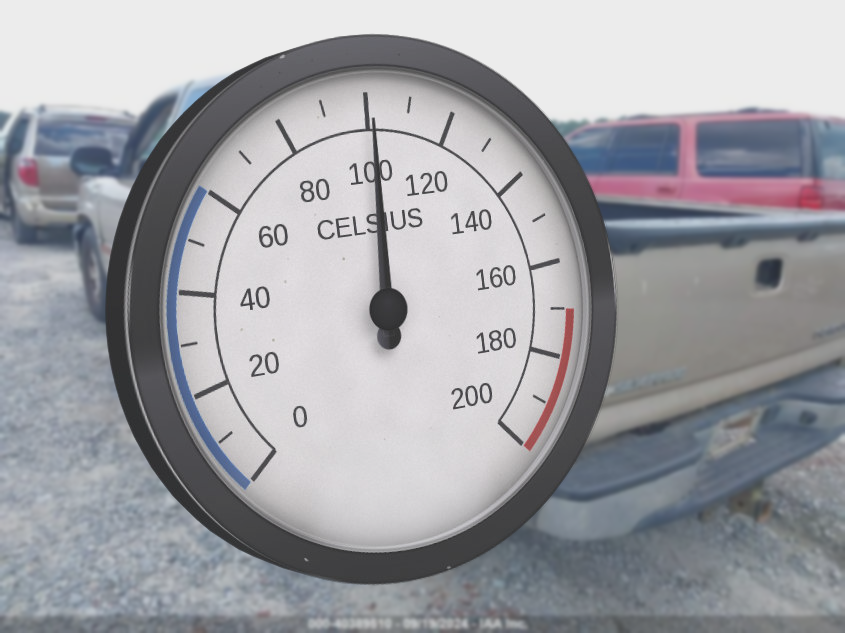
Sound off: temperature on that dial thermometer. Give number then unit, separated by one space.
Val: 100 °C
